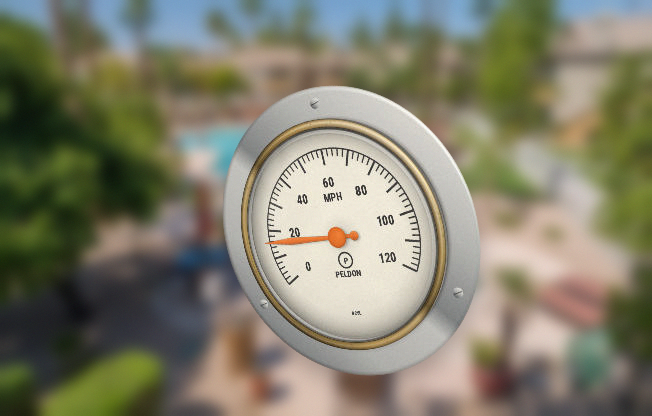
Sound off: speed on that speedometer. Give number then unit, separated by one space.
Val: 16 mph
